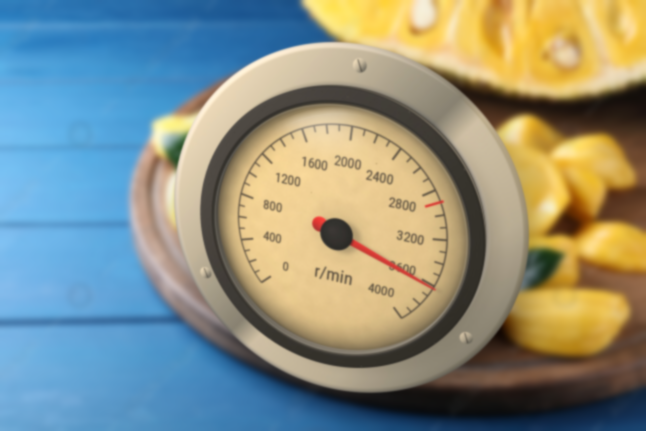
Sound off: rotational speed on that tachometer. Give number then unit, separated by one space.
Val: 3600 rpm
